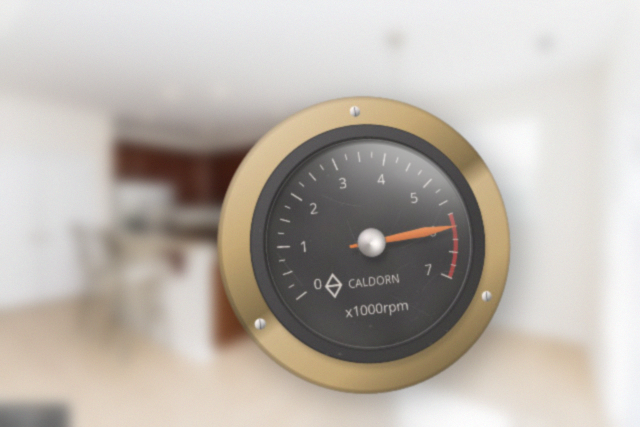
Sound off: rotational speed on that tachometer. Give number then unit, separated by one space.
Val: 6000 rpm
